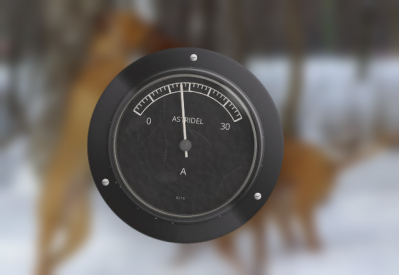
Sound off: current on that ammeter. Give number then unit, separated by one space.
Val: 13 A
